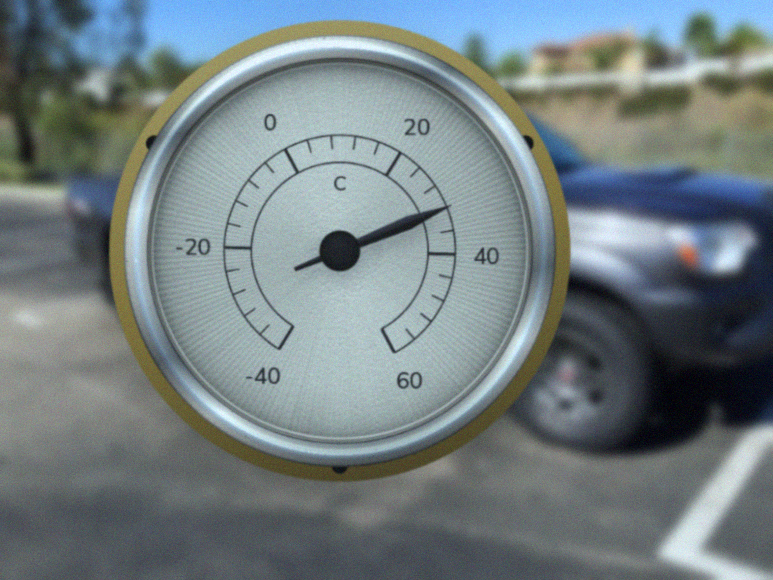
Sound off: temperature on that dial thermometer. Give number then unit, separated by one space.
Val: 32 °C
